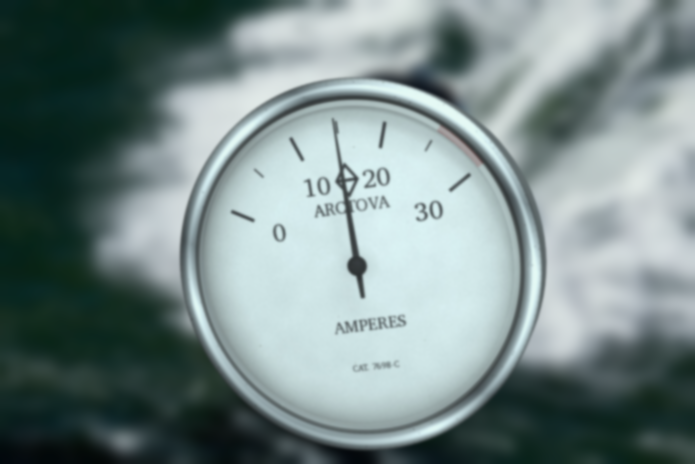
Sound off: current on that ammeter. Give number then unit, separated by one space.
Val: 15 A
